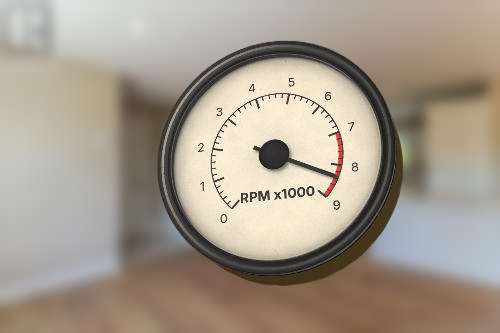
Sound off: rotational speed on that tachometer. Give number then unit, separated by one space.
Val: 8400 rpm
